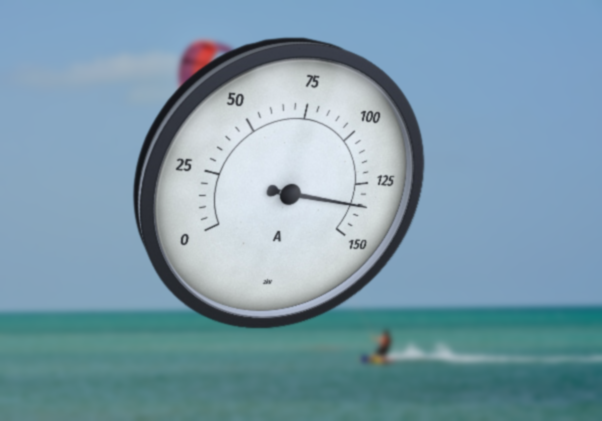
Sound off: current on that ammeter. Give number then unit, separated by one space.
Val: 135 A
